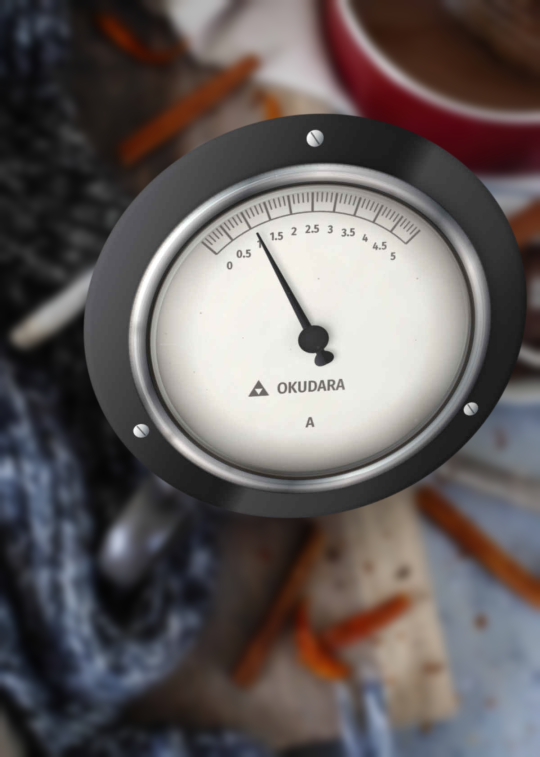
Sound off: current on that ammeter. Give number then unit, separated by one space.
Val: 1.1 A
